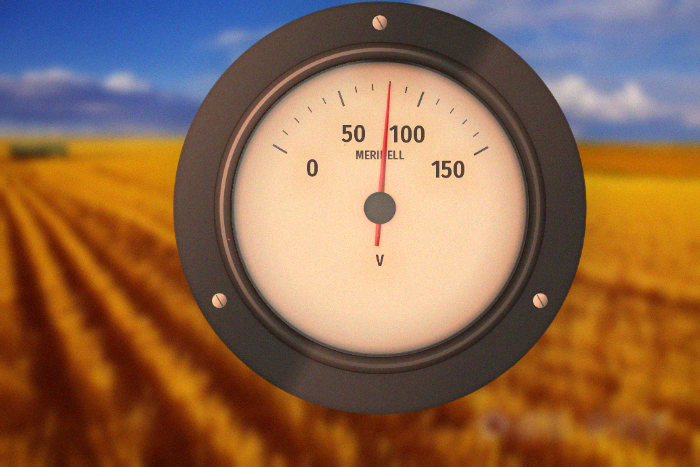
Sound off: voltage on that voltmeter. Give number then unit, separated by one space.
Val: 80 V
